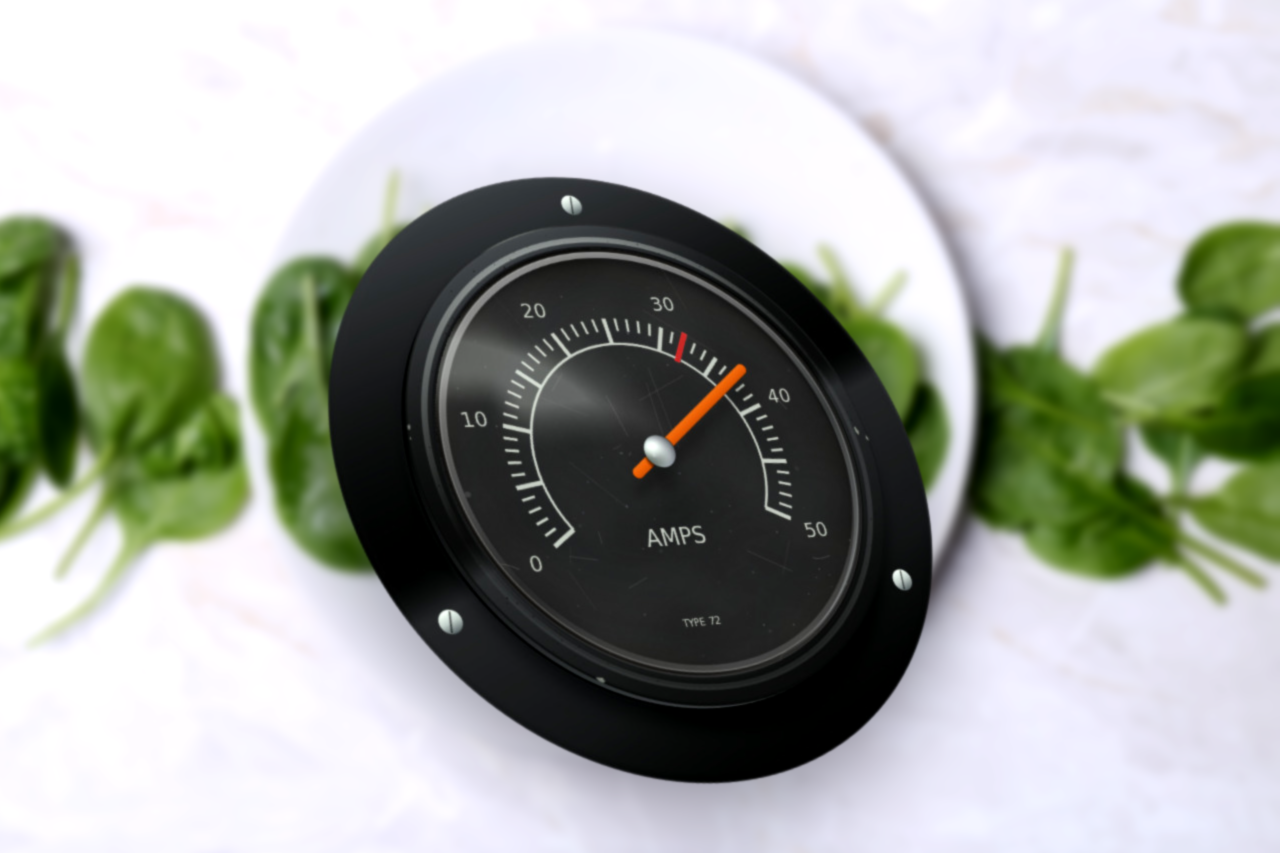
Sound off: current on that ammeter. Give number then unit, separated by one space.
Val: 37 A
